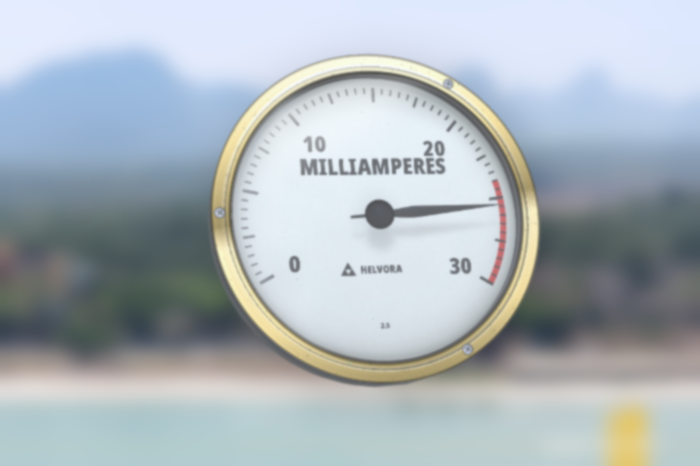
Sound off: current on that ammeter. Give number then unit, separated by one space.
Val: 25.5 mA
